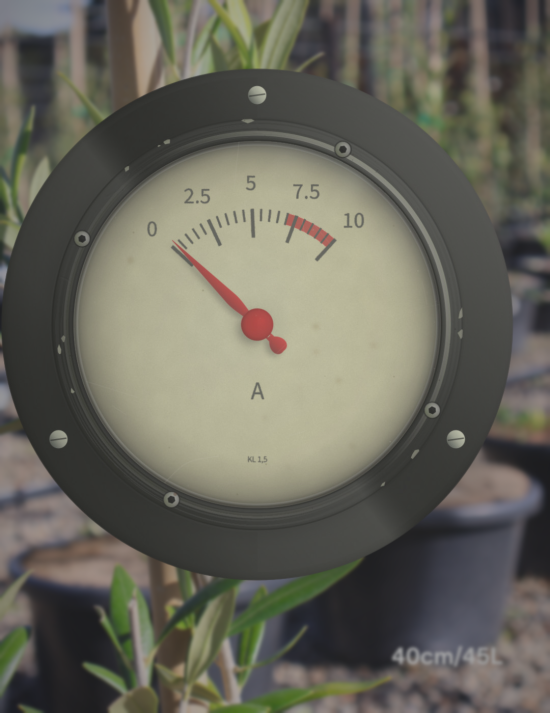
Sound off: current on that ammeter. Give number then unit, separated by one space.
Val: 0.25 A
